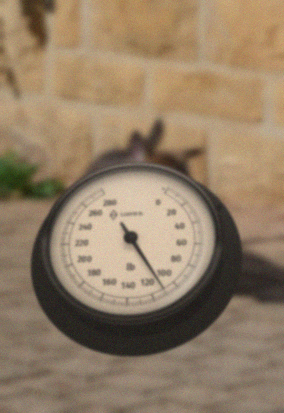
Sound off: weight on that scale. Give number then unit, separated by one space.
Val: 110 lb
